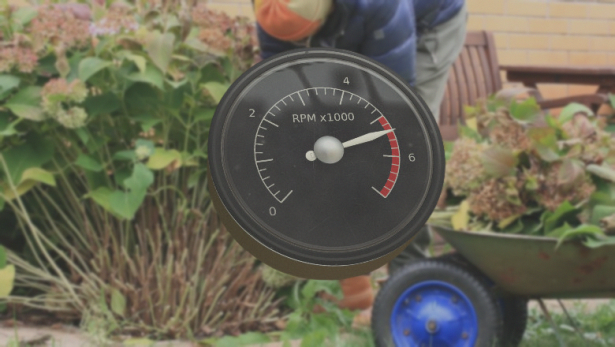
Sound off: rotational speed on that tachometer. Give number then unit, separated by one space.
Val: 5400 rpm
